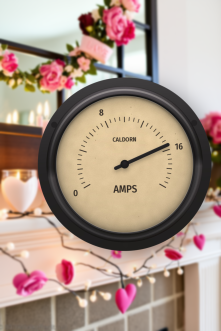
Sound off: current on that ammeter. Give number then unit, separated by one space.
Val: 15.5 A
